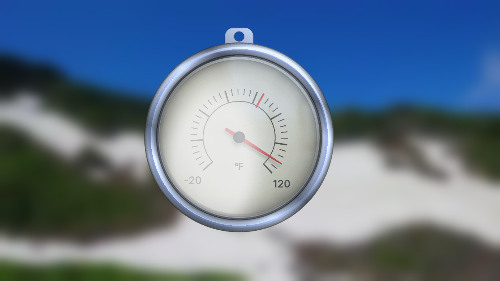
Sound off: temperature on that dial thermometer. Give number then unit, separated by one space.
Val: 112 °F
